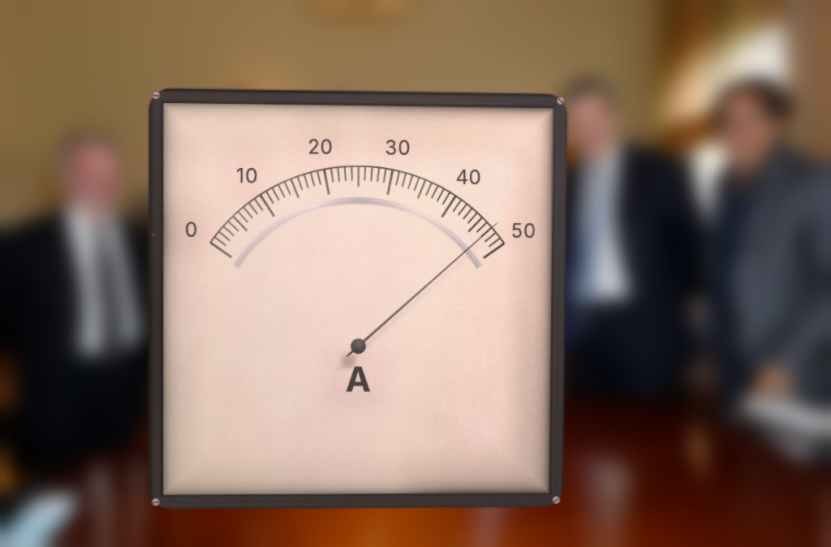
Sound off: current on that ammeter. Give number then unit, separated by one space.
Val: 47 A
